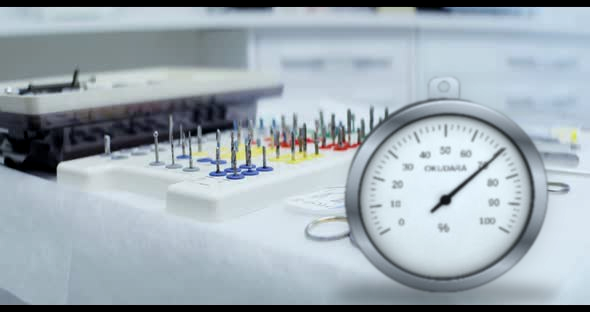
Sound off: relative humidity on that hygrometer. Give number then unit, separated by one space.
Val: 70 %
